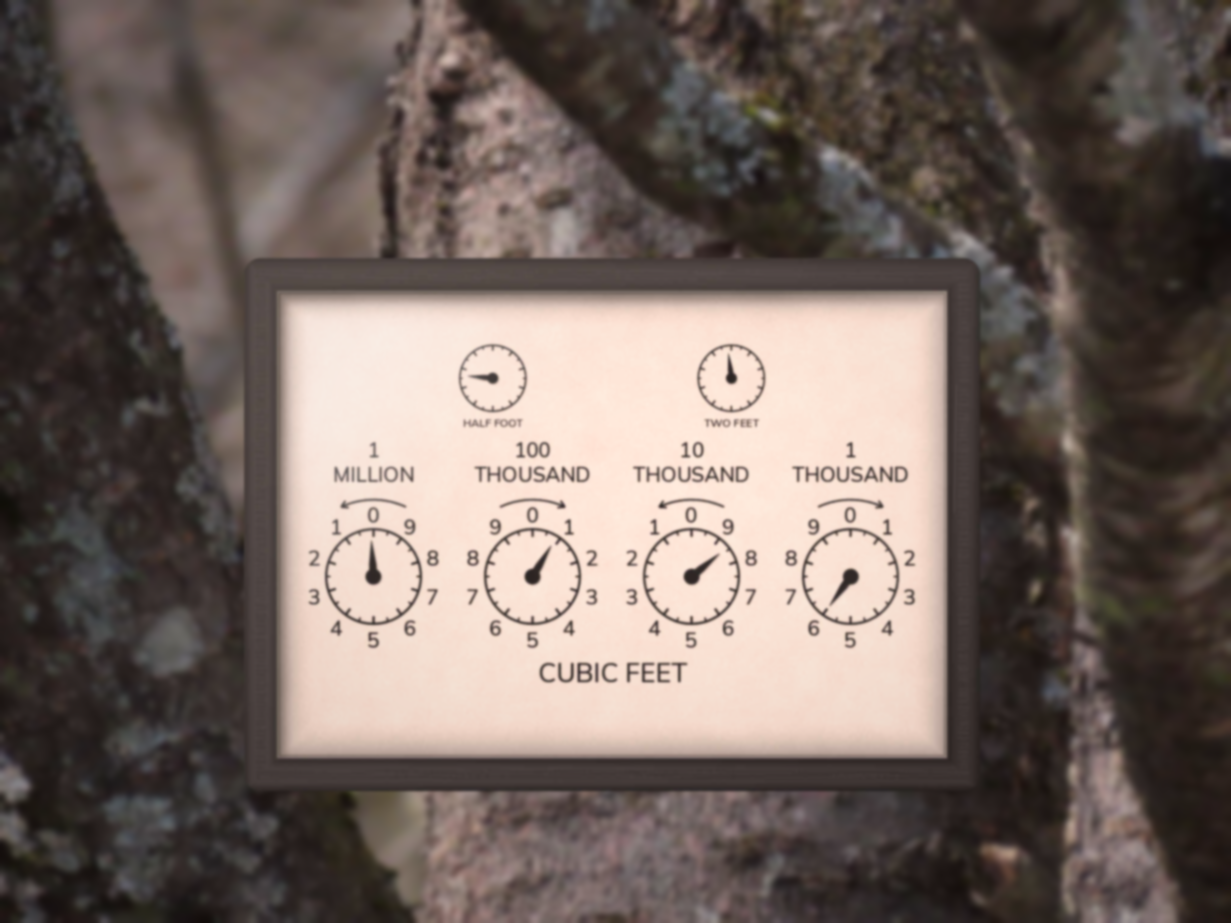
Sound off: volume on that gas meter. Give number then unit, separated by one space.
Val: 8600 ft³
